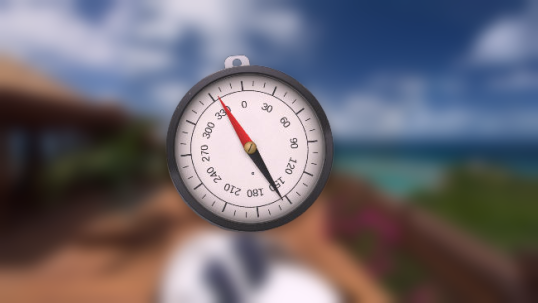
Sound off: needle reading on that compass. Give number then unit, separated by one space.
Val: 335 °
